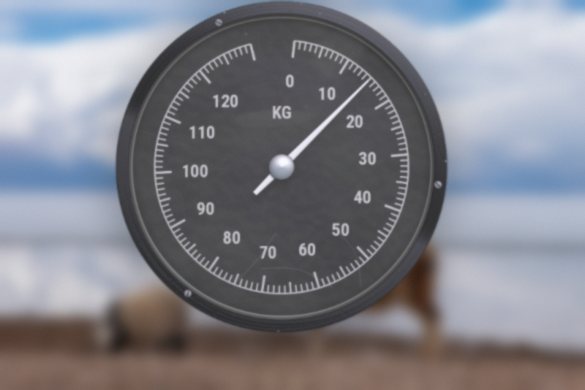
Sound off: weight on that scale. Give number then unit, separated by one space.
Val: 15 kg
